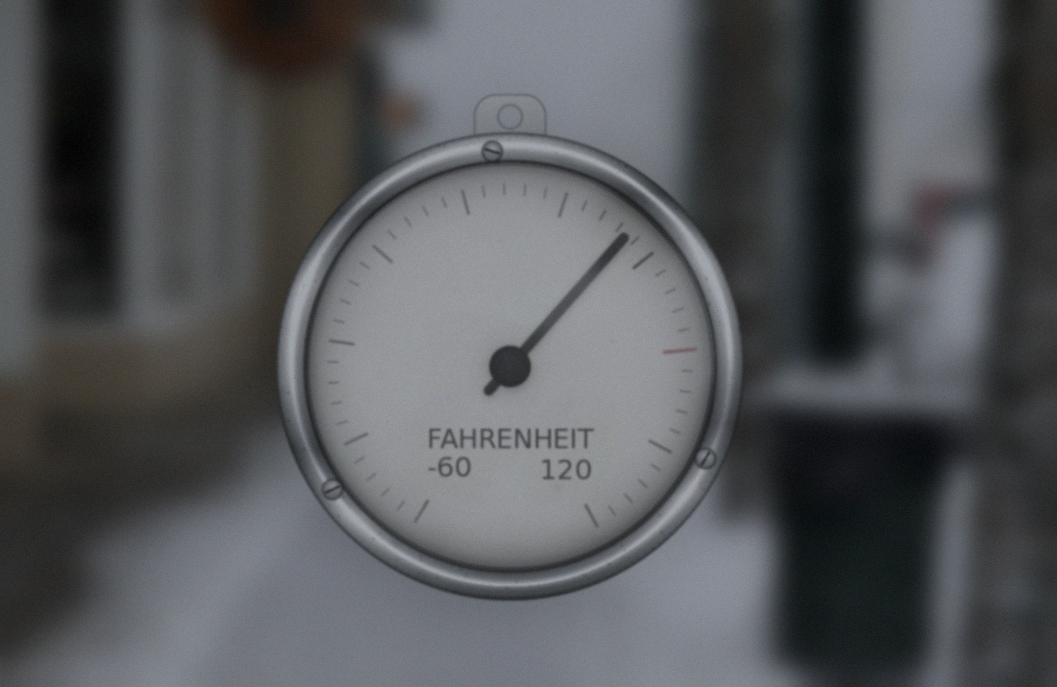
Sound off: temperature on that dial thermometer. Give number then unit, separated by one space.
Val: 54 °F
